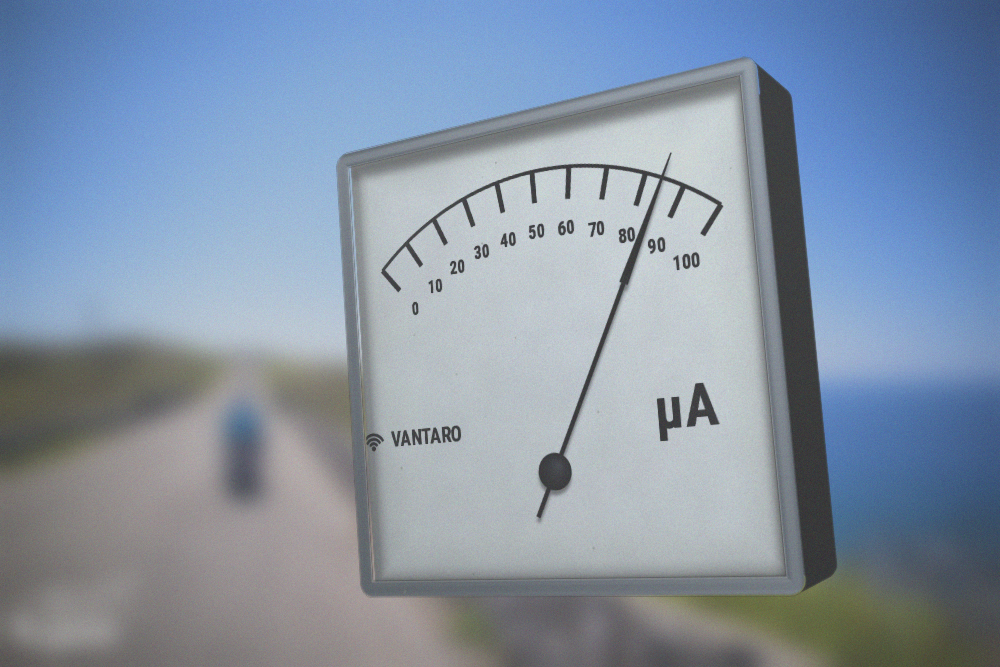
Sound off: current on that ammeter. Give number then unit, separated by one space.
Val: 85 µA
